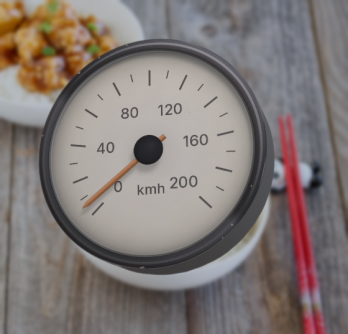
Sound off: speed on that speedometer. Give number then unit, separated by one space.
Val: 5 km/h
